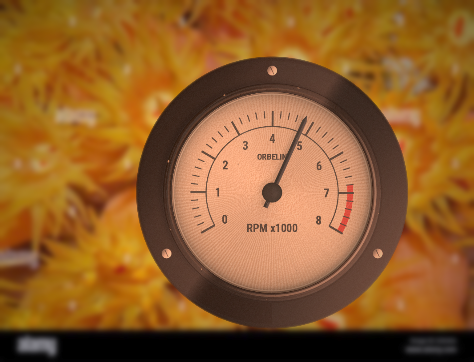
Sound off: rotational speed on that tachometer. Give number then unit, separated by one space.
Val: 4800 rpm
